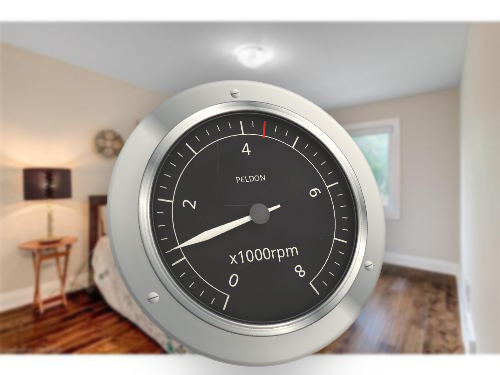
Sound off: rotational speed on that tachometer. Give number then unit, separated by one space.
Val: 1200 rpm
